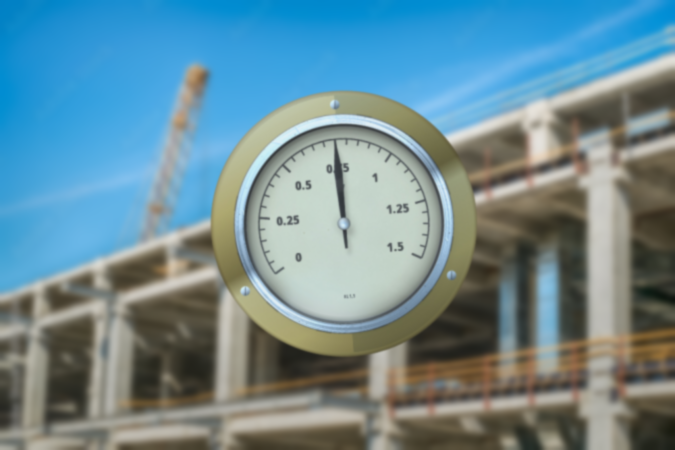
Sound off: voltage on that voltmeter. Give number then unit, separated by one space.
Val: 0.75 V
